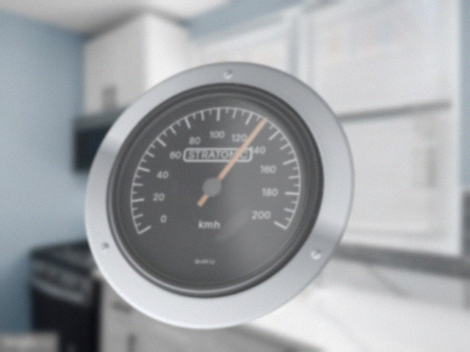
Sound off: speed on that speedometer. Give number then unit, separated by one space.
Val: 130 km/h
